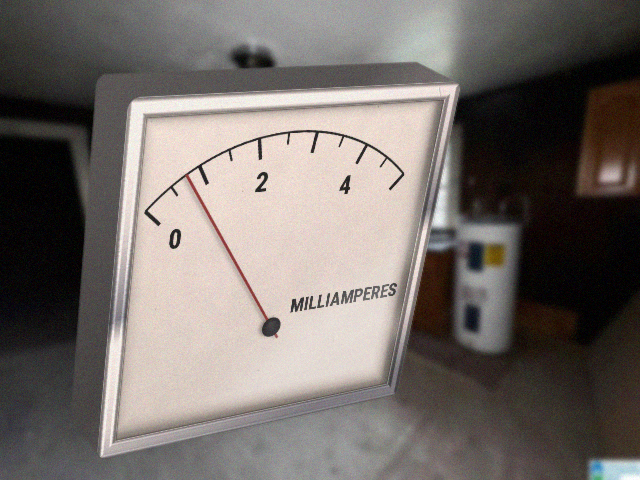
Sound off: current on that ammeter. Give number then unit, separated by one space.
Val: 0.75 mA
